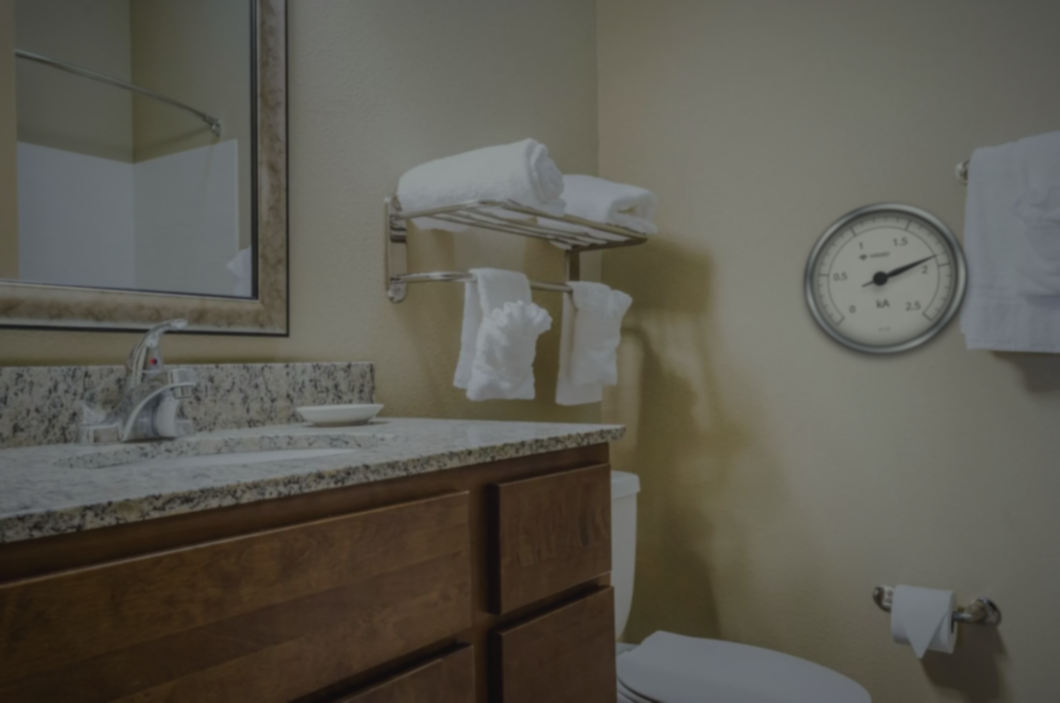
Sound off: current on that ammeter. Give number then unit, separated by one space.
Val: 1.9 kA
